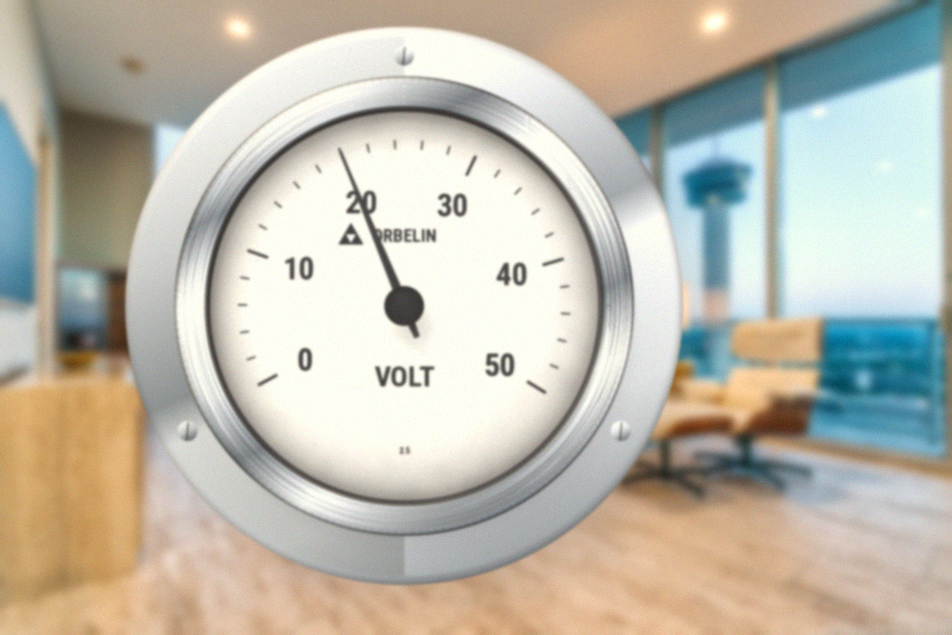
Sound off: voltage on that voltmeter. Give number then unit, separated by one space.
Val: 20 V
